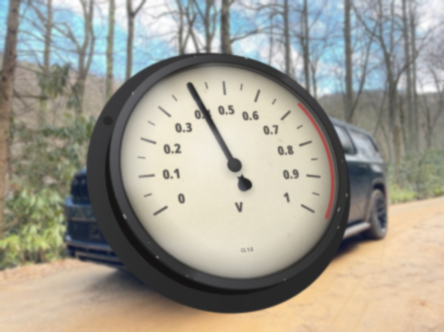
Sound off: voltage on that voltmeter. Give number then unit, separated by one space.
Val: 0.4 V
